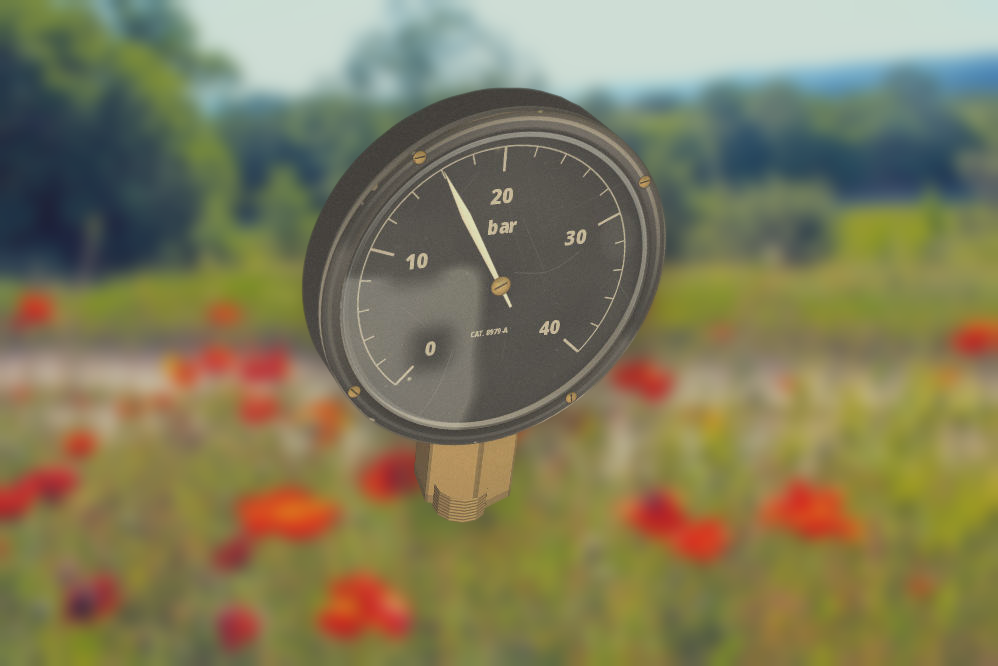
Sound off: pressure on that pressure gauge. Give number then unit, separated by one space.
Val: 16 bar
